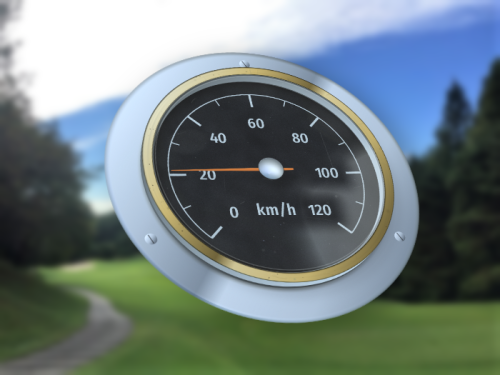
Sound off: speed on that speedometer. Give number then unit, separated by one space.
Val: 20 km/h
